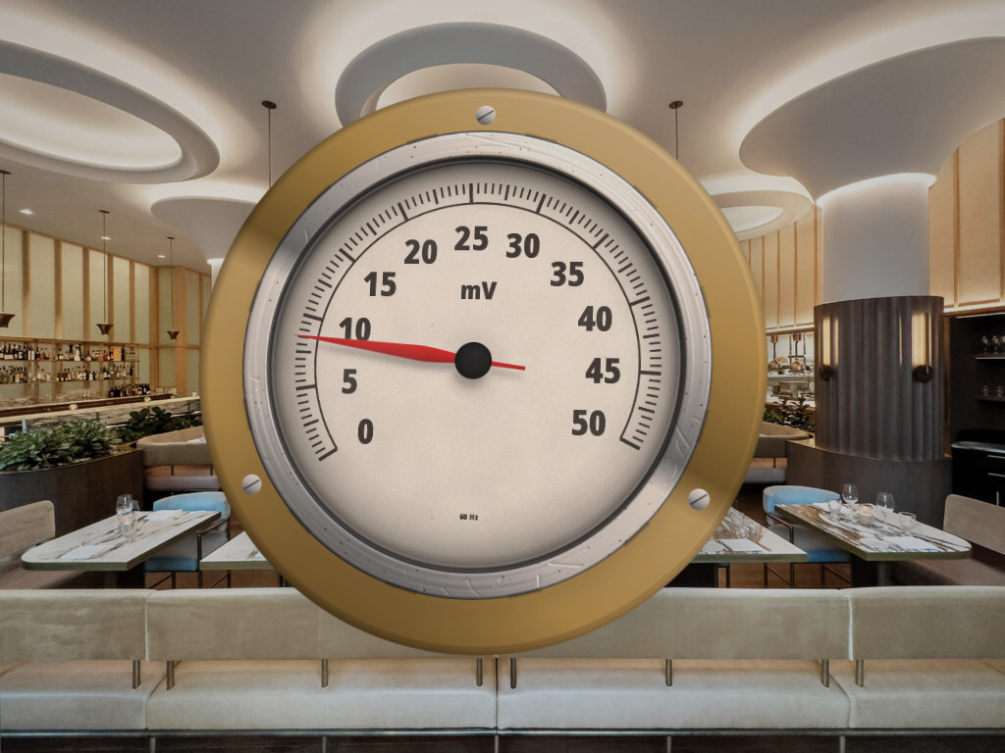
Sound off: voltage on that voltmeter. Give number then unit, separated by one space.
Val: 8.5 mV
